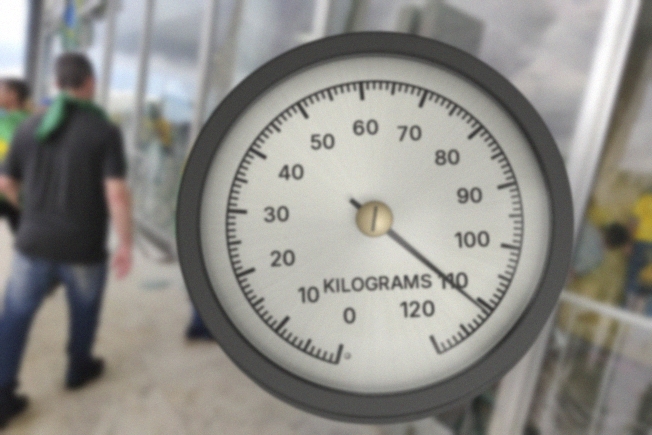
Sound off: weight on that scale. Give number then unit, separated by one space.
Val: 111 kg
